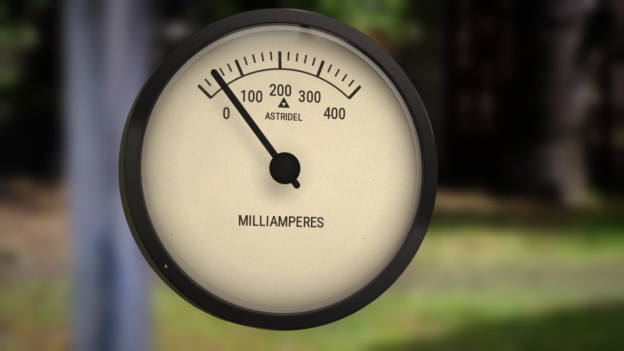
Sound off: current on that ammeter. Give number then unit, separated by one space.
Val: 40 mA
